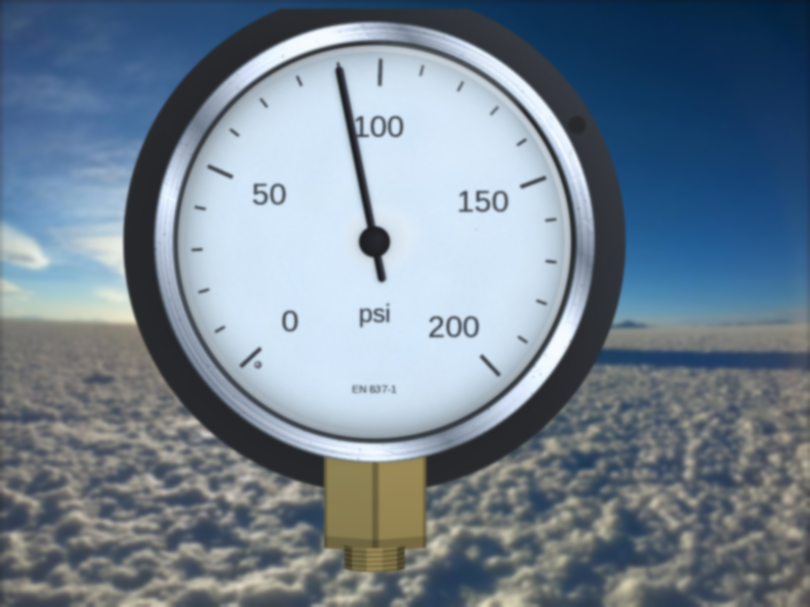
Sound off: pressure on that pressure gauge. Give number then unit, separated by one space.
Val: 90 psi
